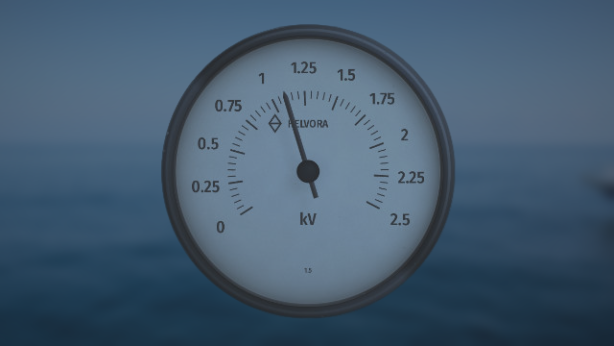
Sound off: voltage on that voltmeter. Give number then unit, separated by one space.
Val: 1.1 kV
